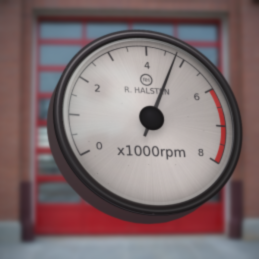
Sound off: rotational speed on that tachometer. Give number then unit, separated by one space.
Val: 4750 rpm
